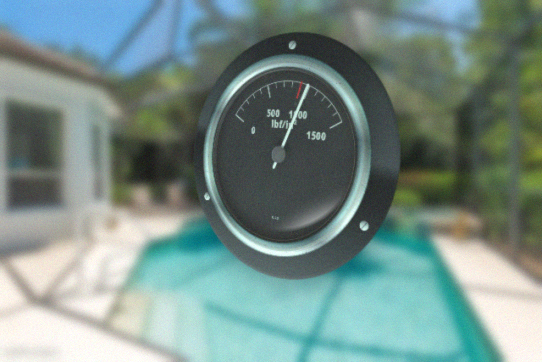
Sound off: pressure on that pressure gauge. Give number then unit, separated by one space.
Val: 1000 psi
